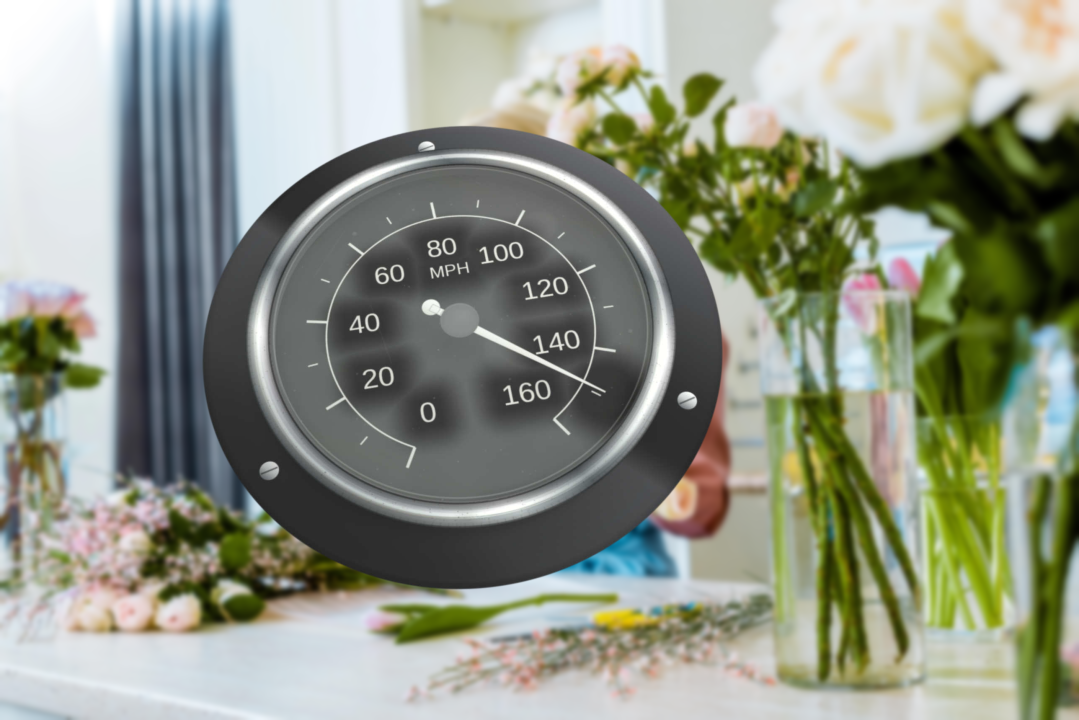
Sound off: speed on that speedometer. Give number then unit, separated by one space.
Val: 150 mph
